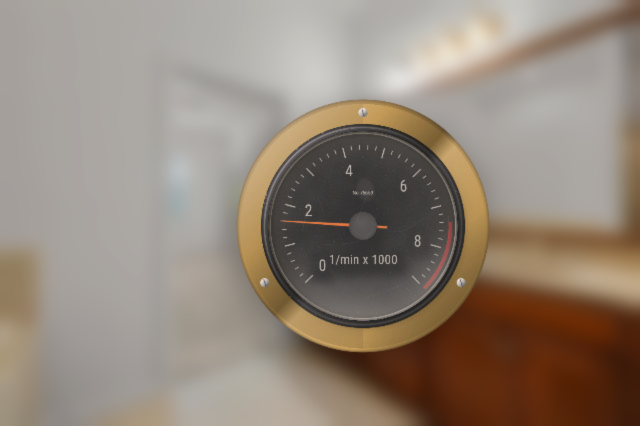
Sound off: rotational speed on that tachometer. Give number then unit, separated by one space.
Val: 1600 rpm
